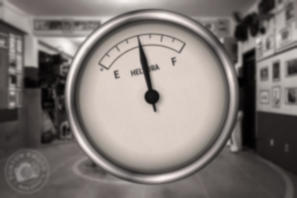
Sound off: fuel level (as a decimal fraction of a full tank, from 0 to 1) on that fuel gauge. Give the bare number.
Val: 0.5
